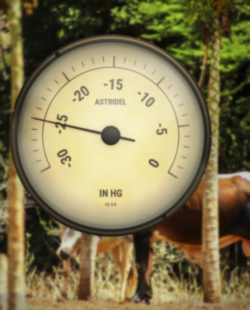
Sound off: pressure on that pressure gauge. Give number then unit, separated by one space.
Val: -25 inHg
